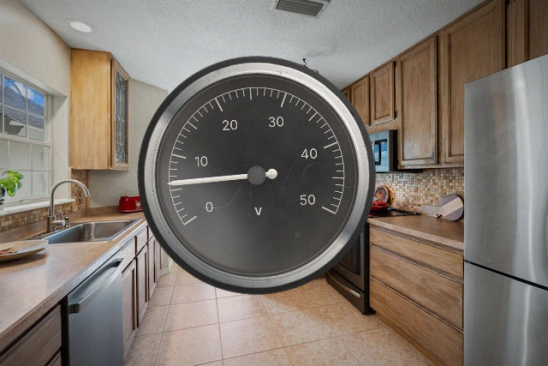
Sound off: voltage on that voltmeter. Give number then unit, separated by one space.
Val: 6 V
